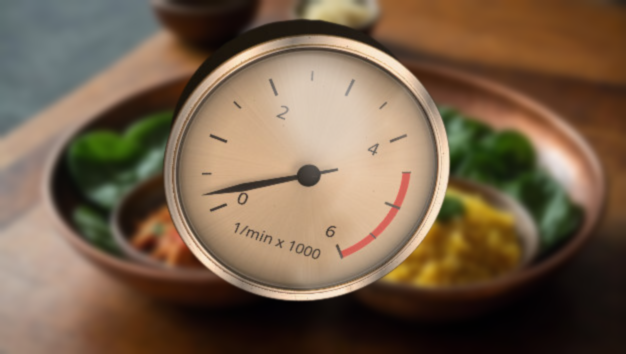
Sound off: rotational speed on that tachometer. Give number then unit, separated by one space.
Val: 250 rpm
